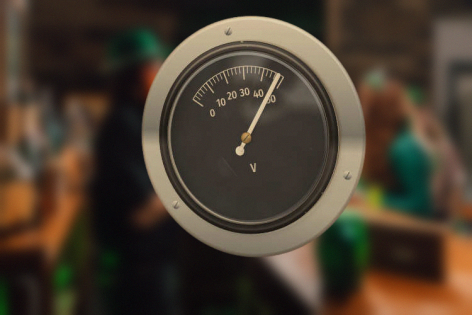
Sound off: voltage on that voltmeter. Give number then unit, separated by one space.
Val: 48 V
